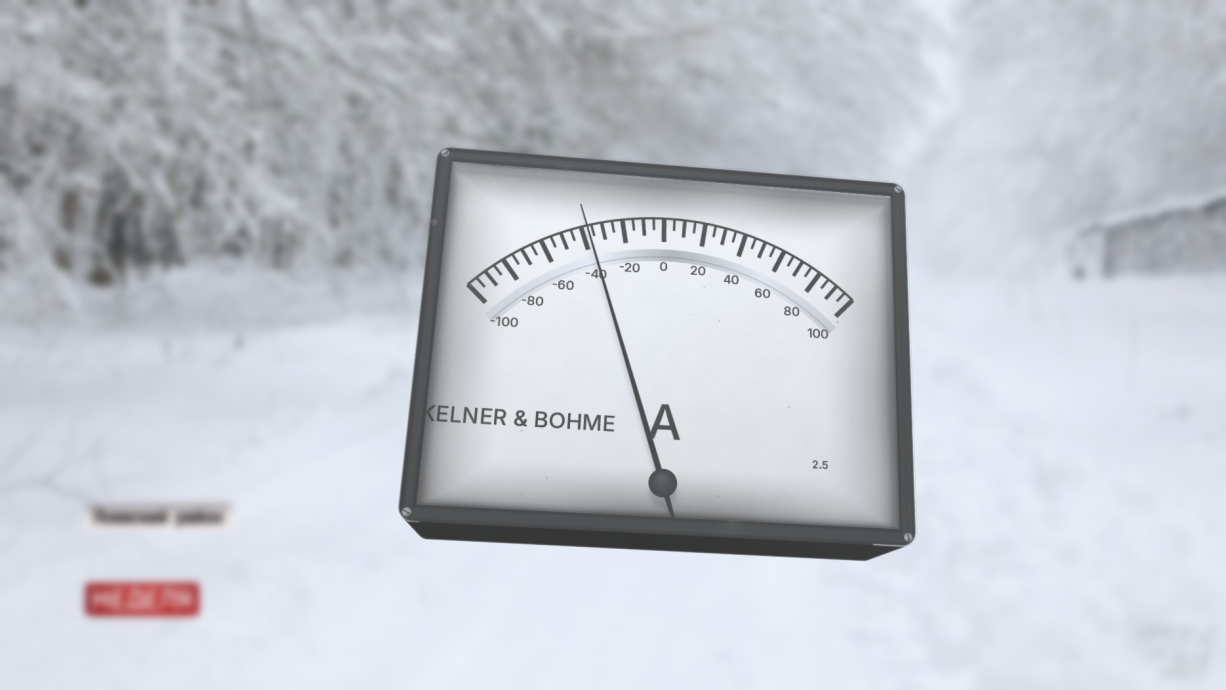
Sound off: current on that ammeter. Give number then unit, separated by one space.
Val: -37.5 A
